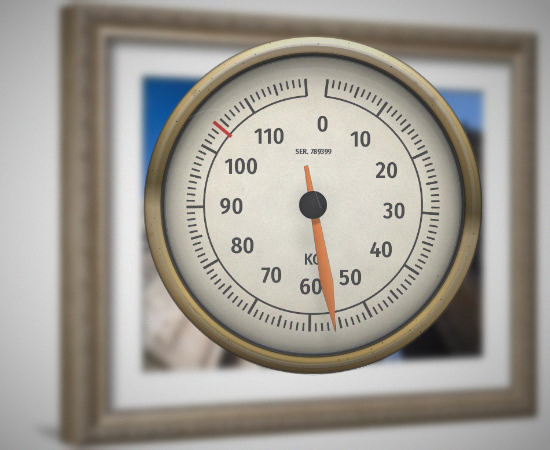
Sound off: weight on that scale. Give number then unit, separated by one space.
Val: 56 kg
